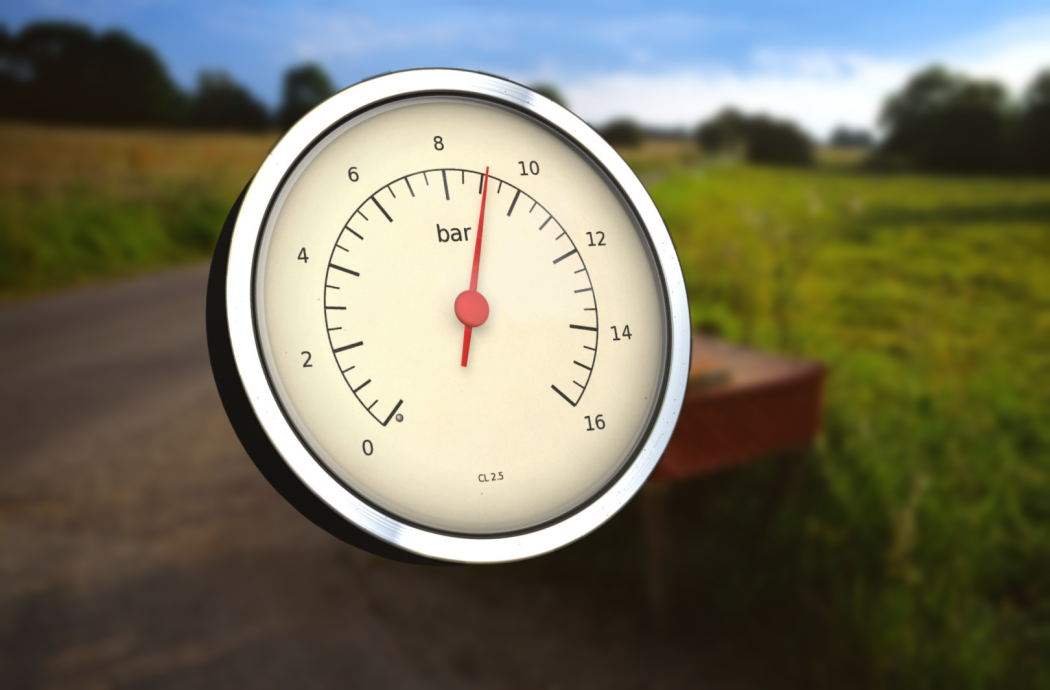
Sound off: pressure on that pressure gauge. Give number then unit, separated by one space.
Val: 9 bar
